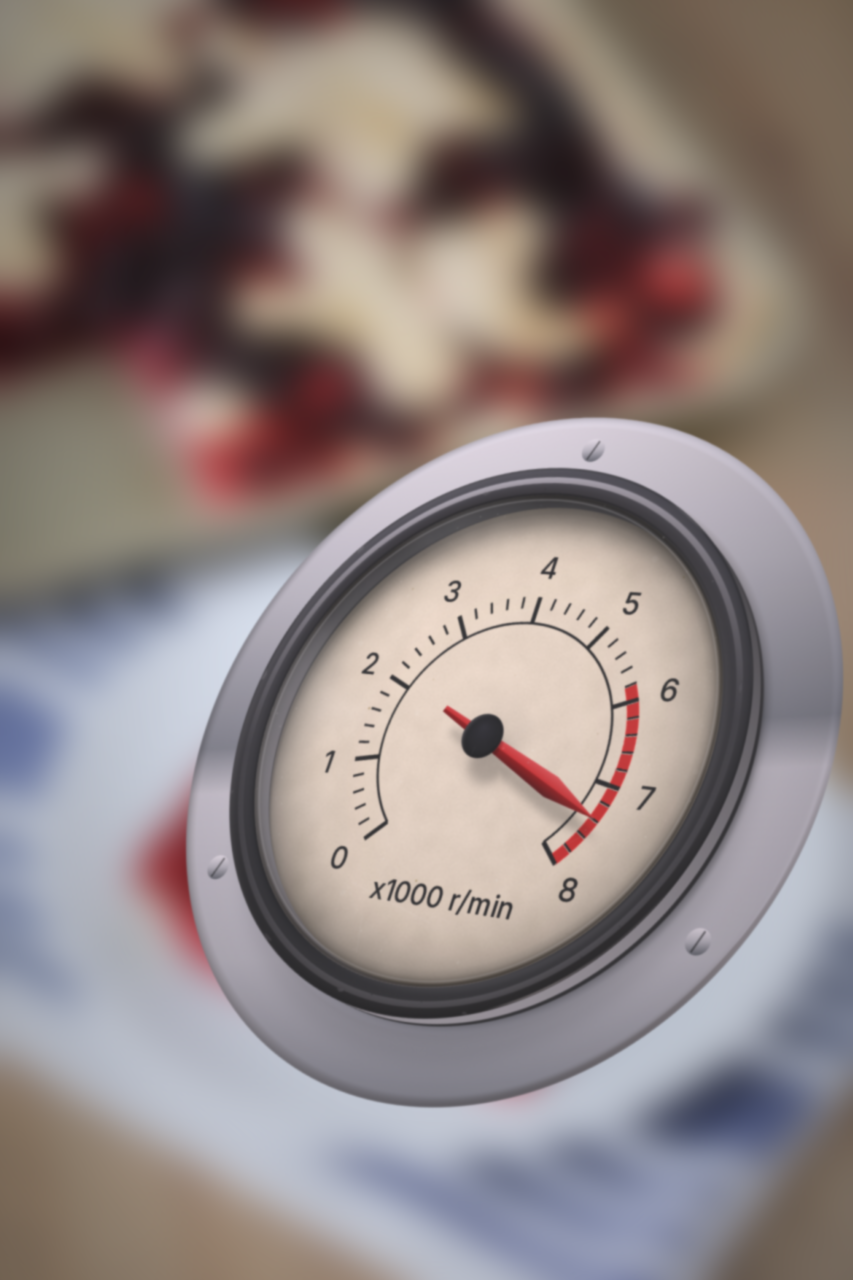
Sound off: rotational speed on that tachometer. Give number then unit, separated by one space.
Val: 7400 rpm
